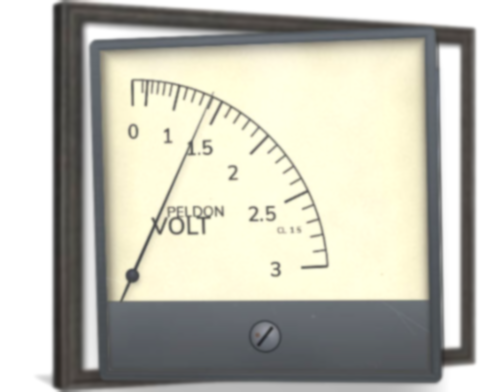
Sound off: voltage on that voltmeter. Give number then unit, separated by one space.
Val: 1.4 V
